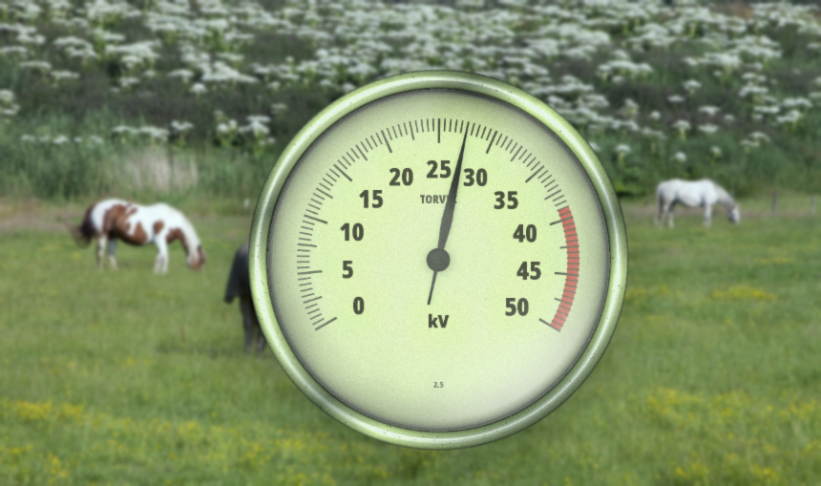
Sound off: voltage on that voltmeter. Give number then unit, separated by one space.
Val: 27.5 kV
